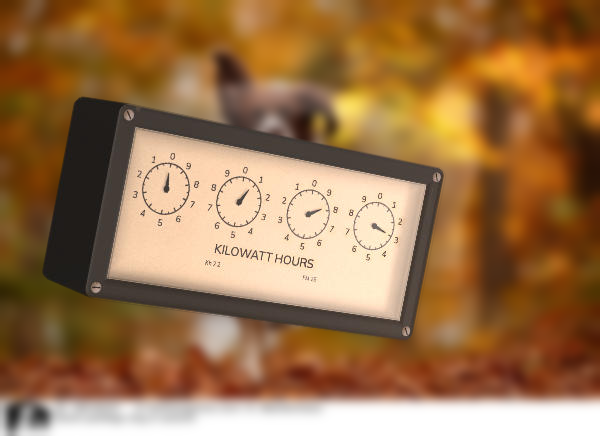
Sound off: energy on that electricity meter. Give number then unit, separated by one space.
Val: 83 kWh
